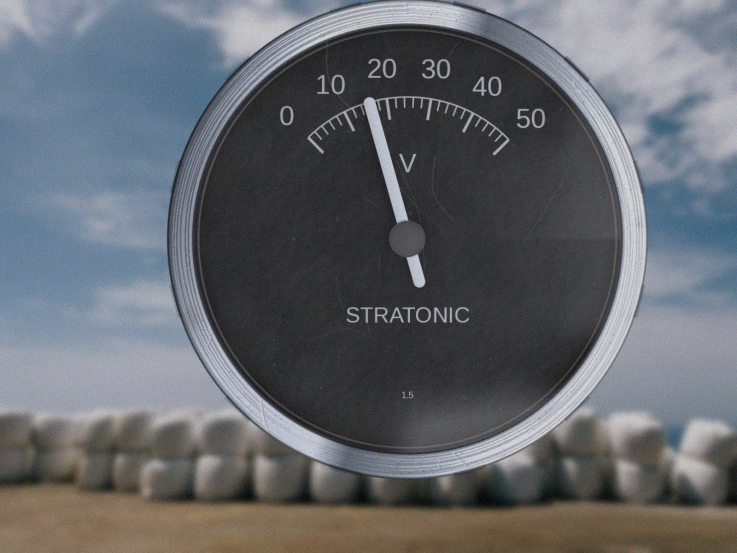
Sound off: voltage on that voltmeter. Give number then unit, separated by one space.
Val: 16 V
